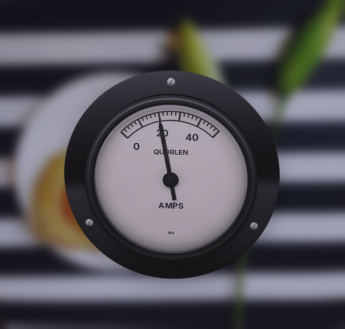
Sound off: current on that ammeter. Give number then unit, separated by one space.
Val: 20 A
